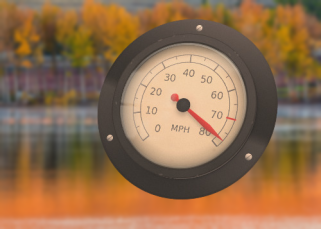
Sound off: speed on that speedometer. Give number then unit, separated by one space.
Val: 77.5 mph
